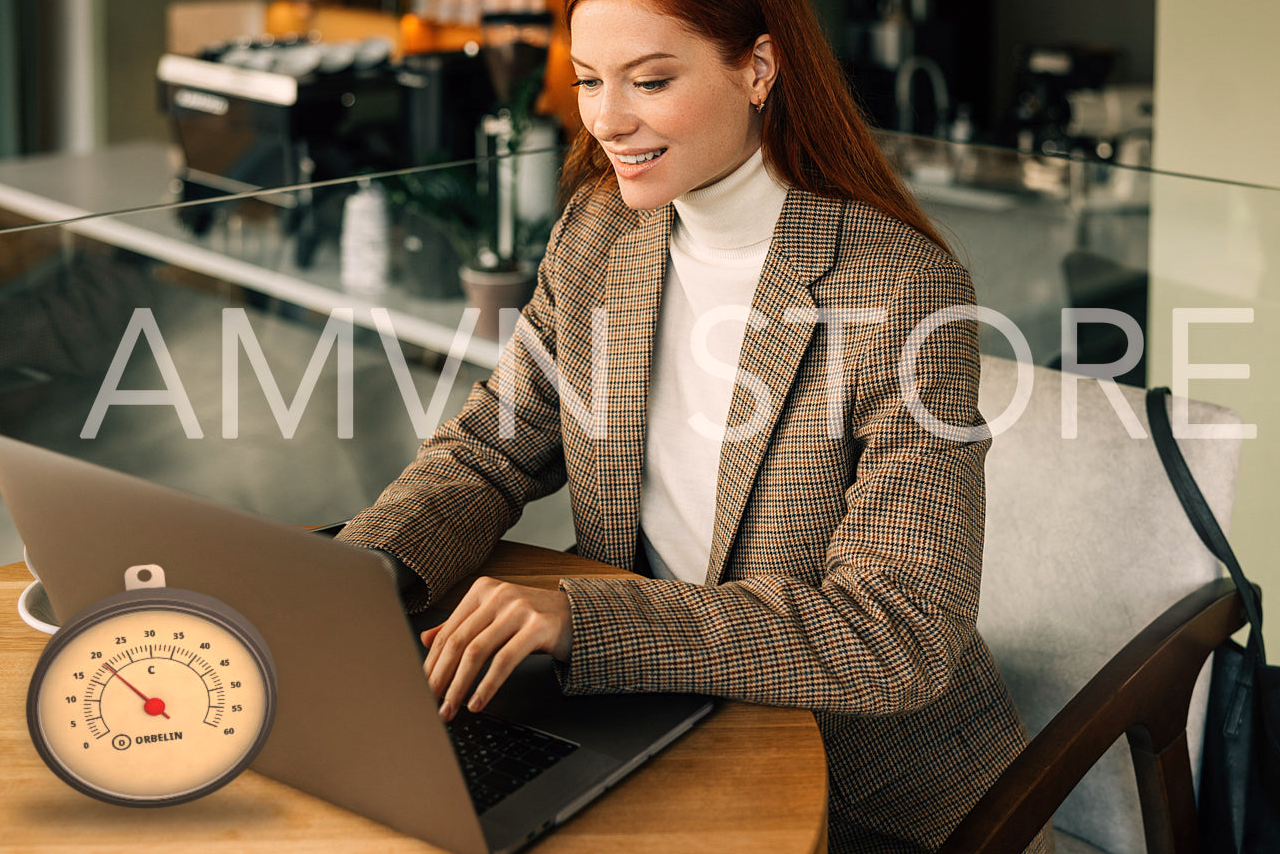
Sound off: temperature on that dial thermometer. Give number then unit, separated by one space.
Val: 20 °C
